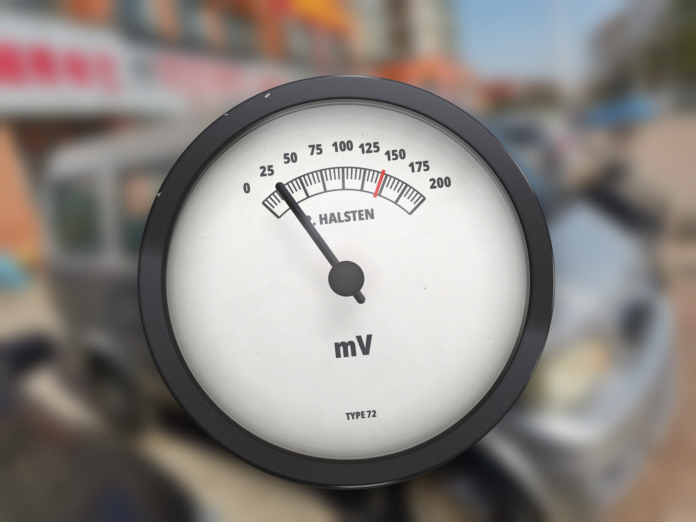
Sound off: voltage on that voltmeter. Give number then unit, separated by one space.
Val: 25 mV
